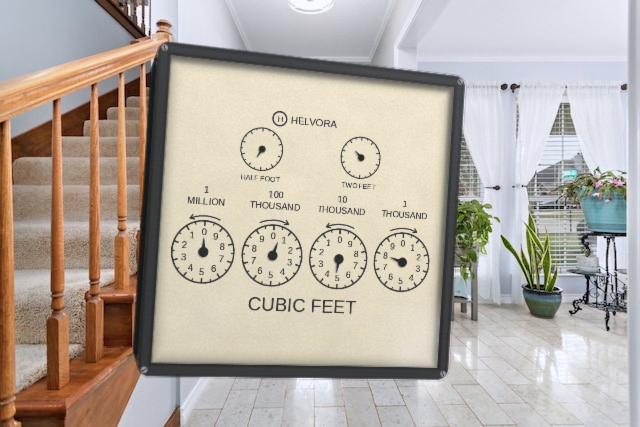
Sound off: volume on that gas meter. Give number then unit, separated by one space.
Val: 4800 ft³
